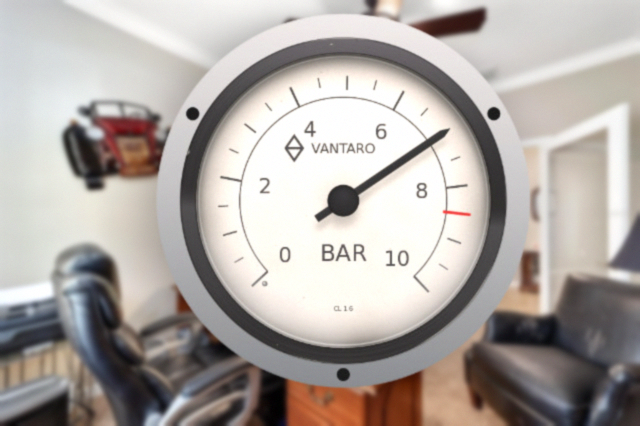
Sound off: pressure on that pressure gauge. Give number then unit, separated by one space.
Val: 7 bar
